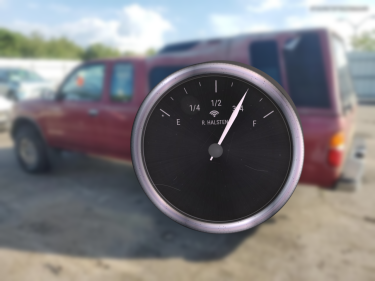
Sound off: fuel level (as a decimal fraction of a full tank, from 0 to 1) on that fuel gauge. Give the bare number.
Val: 0.75
